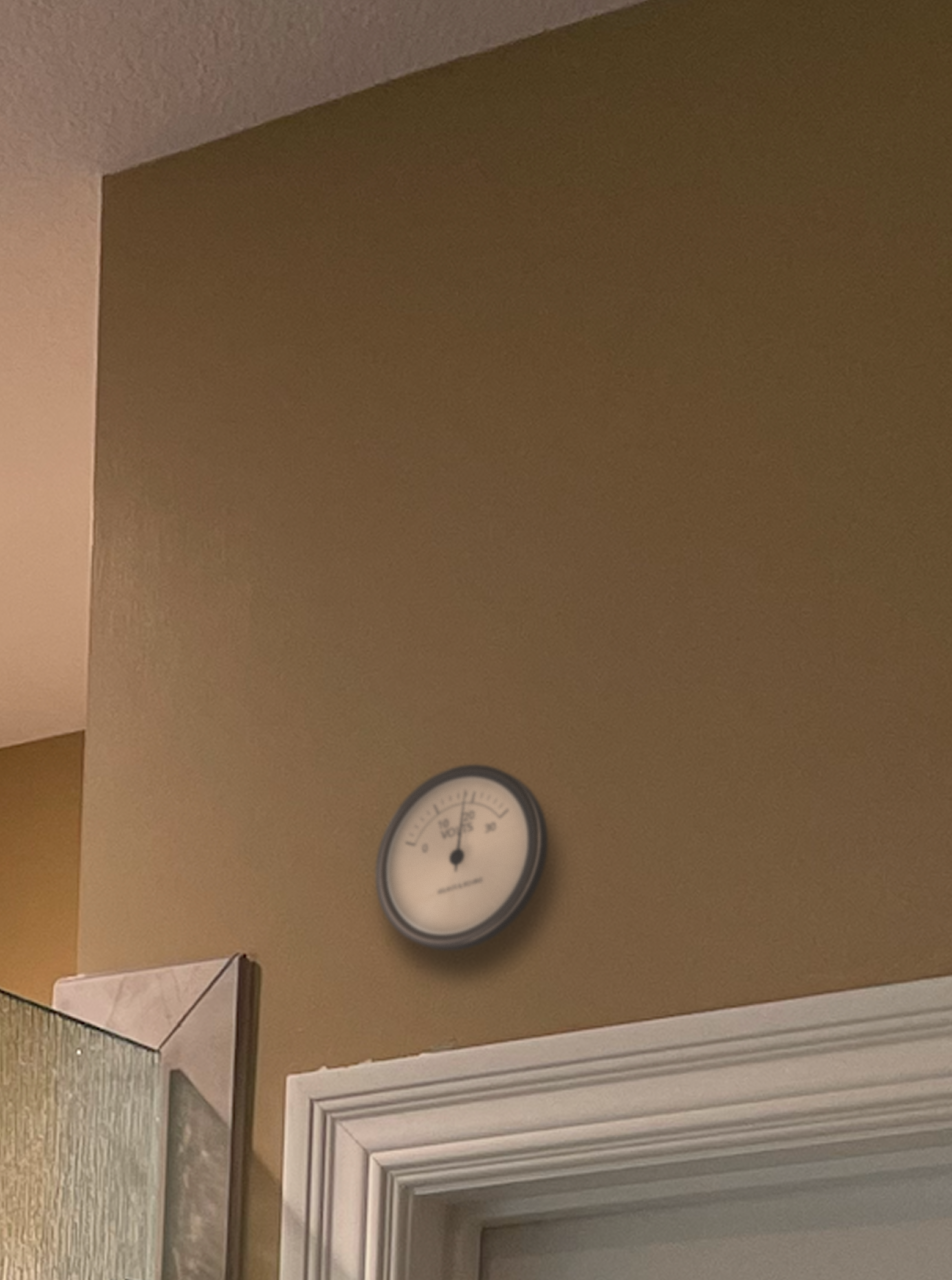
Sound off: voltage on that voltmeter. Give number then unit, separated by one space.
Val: 18 V
